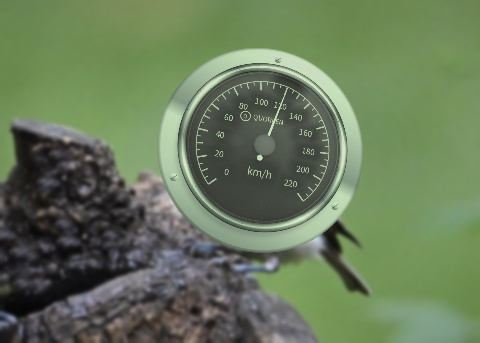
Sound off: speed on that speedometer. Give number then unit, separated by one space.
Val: 120 km/h
